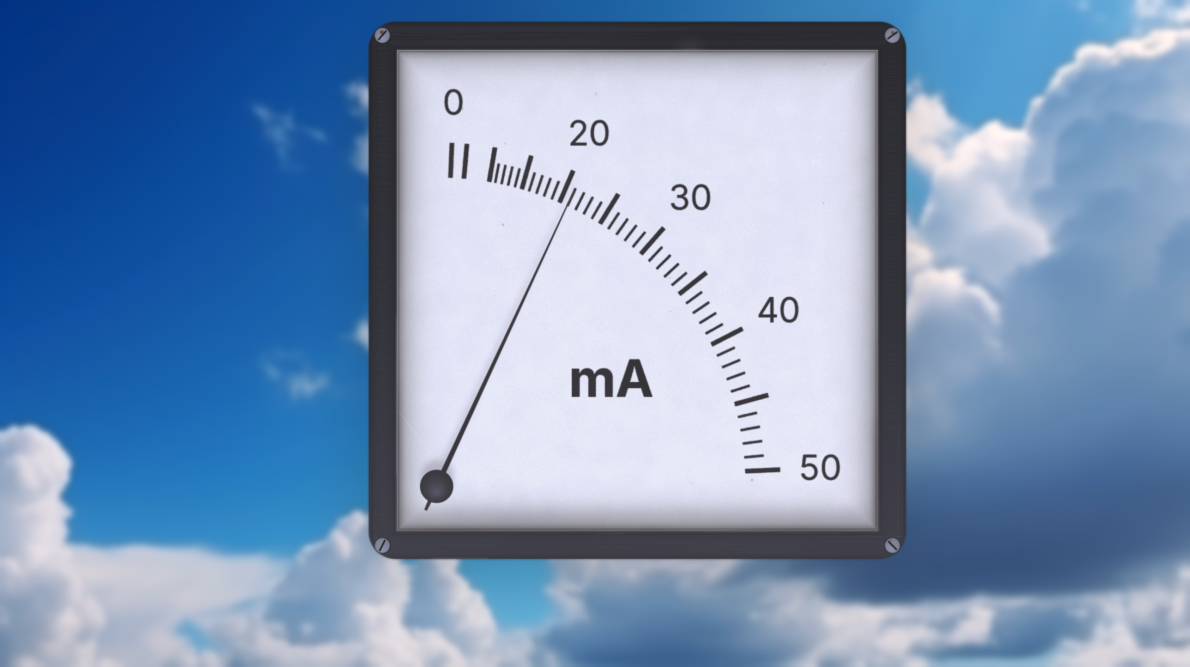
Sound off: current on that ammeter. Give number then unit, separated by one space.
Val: 21 mA
